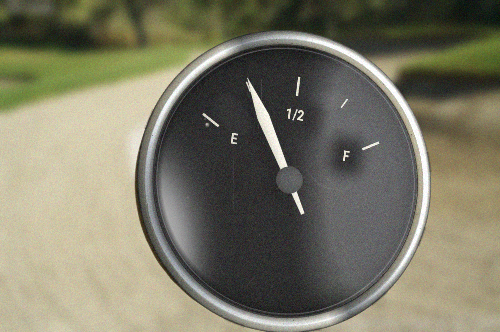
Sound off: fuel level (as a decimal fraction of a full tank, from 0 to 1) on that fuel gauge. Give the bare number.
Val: 0.25
